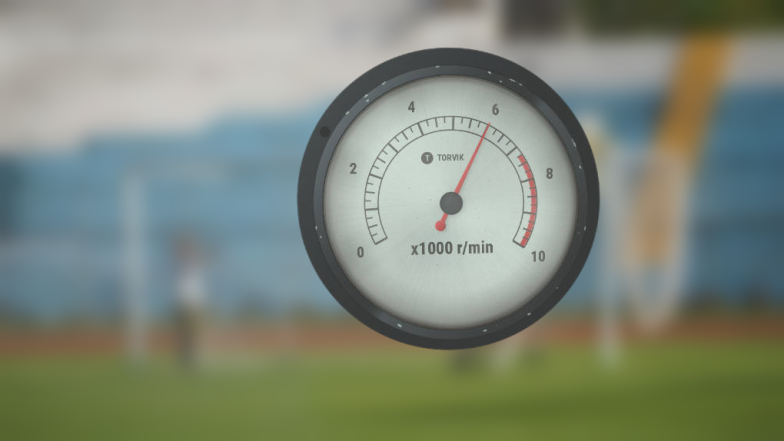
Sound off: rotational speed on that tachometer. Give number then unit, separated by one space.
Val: 6000 rpm
